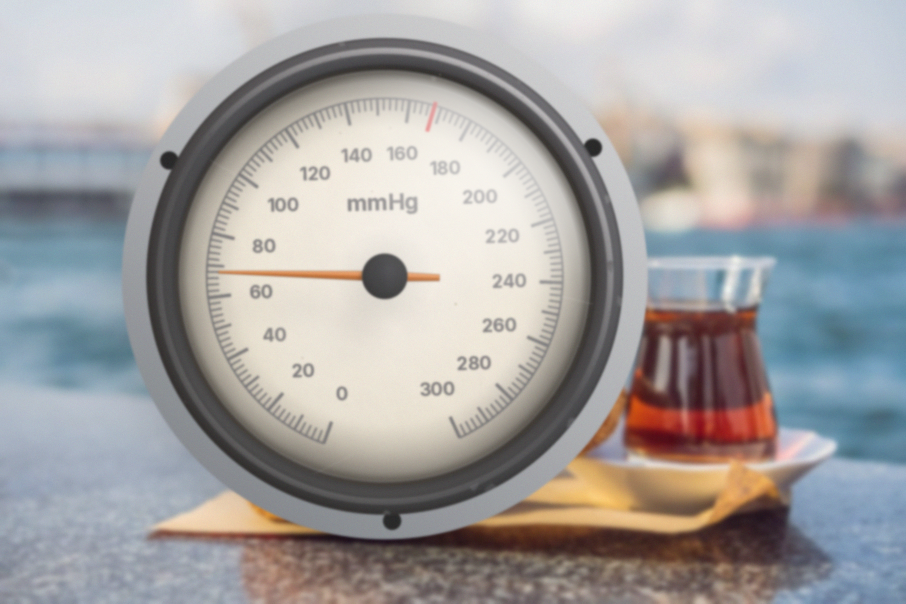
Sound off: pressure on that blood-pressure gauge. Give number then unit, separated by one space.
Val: 68 mmHg
